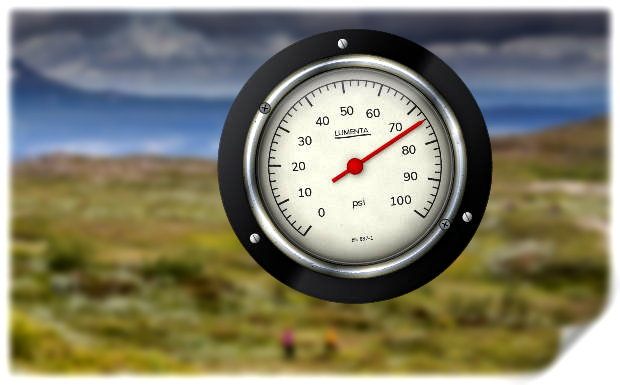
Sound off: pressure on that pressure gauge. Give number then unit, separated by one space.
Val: 74 psi
